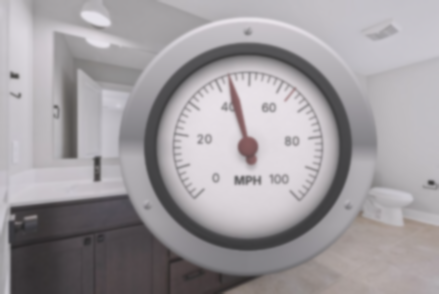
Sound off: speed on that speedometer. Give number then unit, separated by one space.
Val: 44 mph
